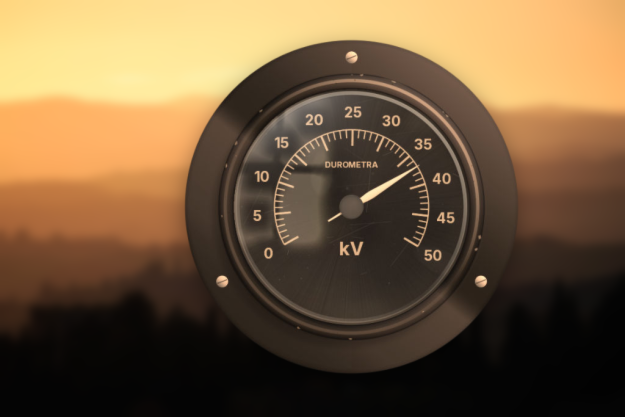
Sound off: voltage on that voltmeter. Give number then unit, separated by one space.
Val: 37 kV
